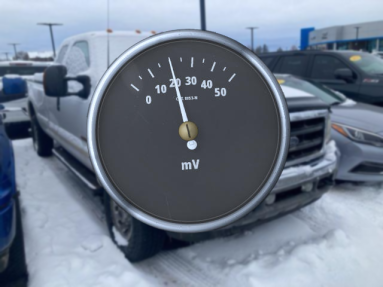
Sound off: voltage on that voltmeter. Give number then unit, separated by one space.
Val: 20 mV
